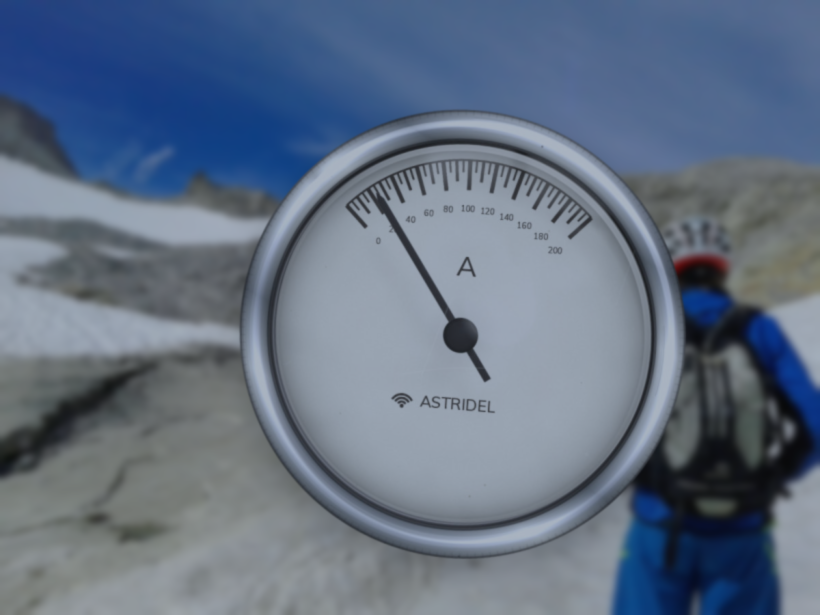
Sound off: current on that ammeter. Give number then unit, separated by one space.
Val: 25 A
